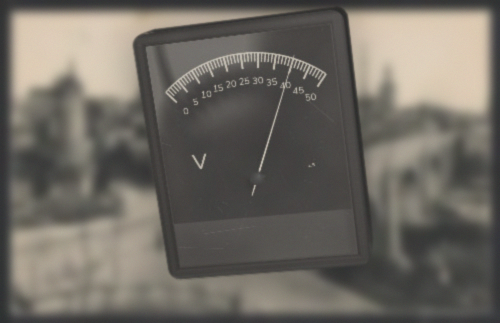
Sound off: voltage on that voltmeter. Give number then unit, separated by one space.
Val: 40 V
